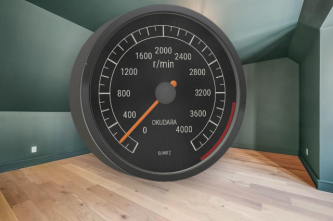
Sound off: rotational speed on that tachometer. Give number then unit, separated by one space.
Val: 200 rpm
